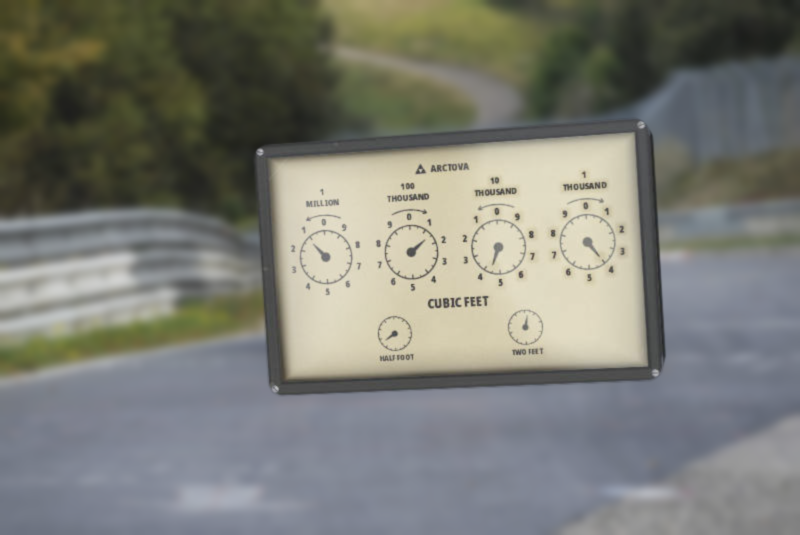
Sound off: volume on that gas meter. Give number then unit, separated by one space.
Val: 114400 ft³
